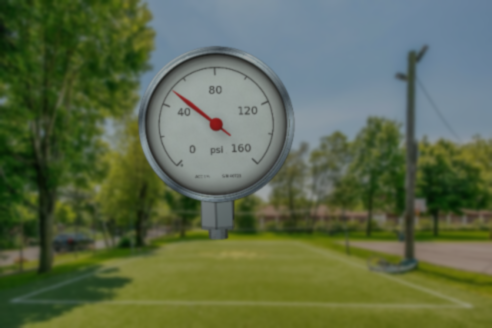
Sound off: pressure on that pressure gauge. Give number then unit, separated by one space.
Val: 50 psi
